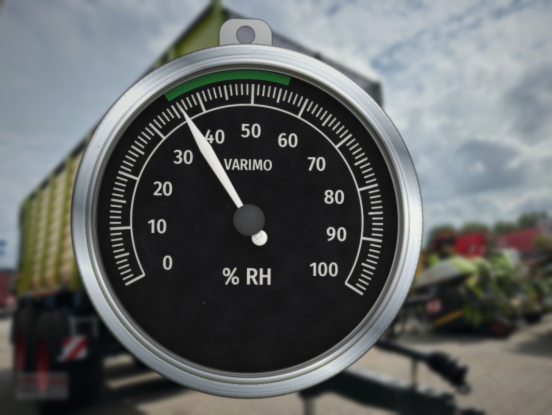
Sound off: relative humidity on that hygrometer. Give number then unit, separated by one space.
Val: 36 %
